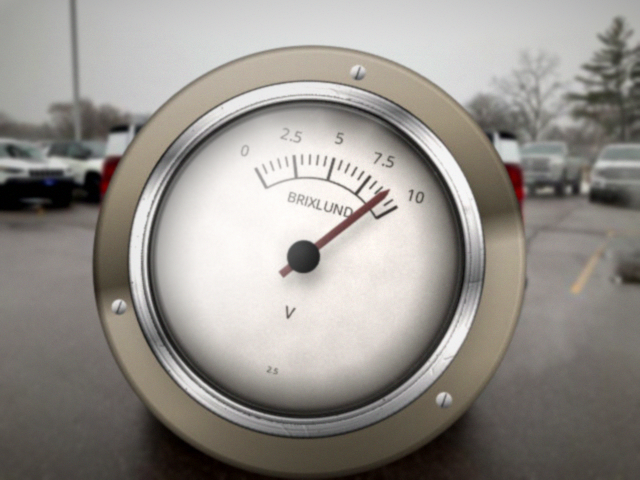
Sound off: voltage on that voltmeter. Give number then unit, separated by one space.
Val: 9 V
